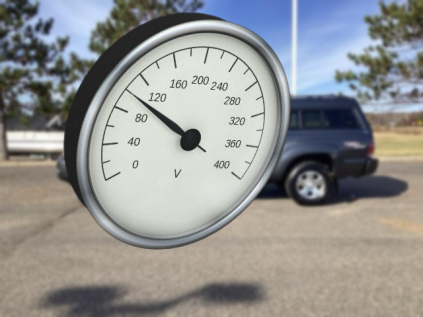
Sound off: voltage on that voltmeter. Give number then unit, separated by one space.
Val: 100 V
